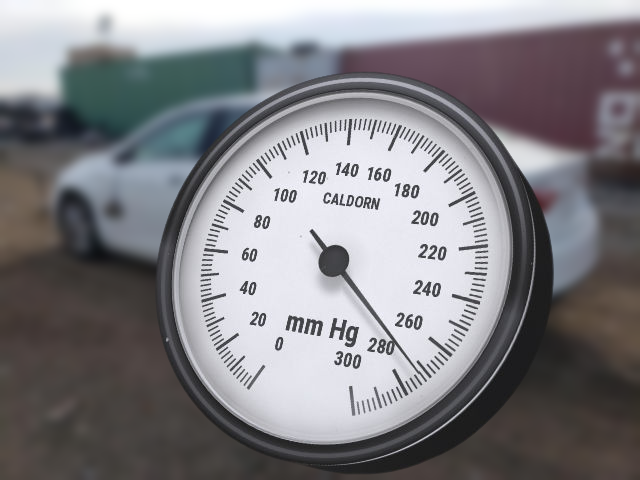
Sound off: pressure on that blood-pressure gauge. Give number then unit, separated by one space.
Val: 272 mmHg
